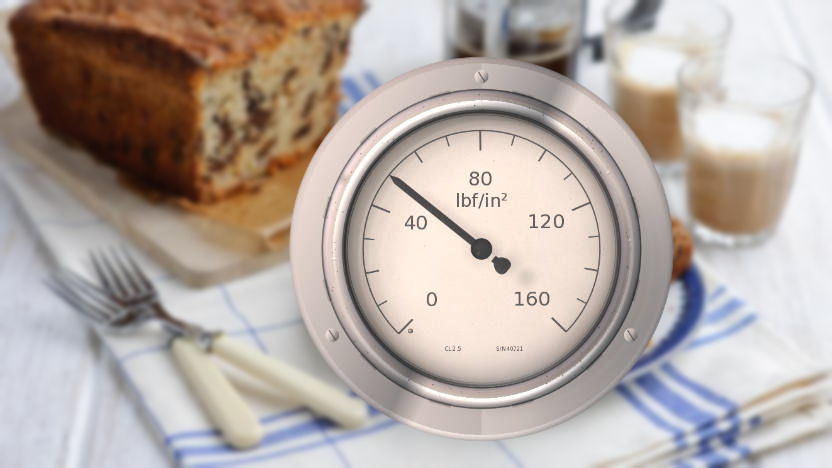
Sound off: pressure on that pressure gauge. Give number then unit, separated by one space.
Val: 50 psi
